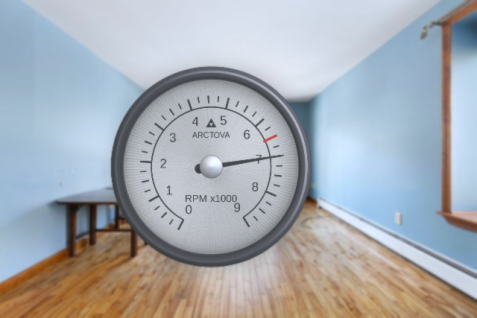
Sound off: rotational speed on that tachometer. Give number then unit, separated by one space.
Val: 7000 rpm
